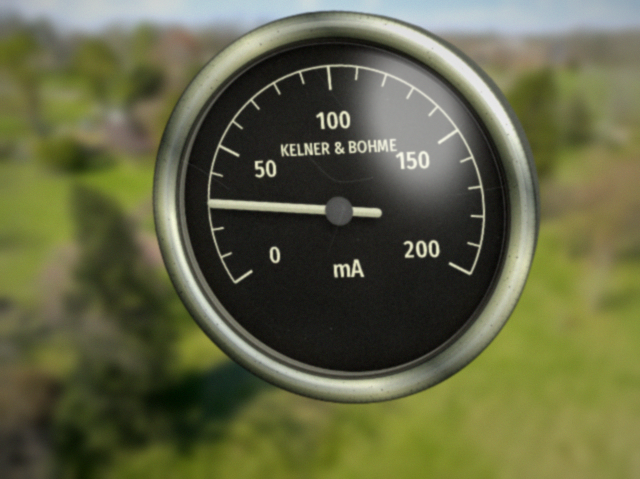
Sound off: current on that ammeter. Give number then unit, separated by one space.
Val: 30 mA
